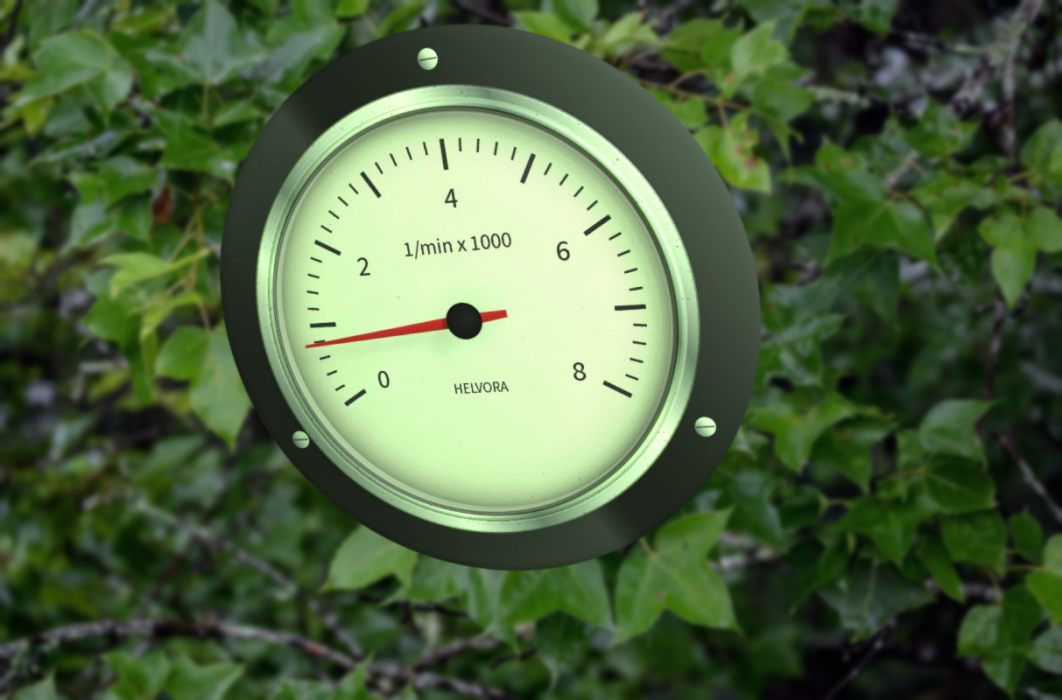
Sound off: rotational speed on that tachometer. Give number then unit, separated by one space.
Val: 800 rpm
